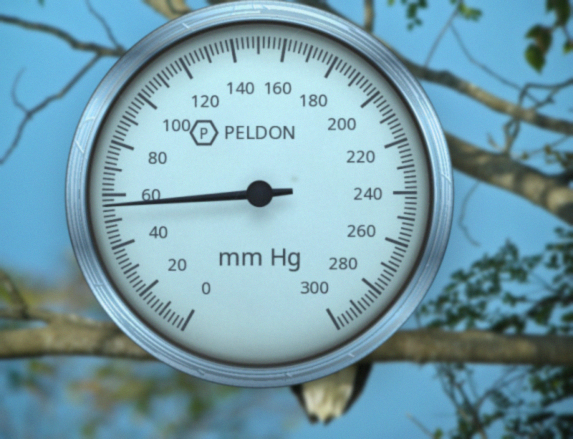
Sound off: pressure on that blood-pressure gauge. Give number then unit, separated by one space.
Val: 56 mmHg
